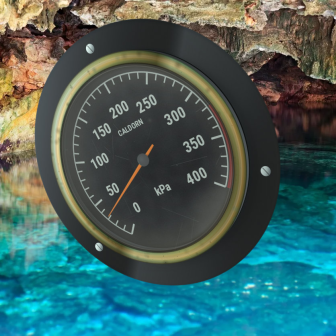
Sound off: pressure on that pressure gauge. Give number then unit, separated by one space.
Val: 30 kPa
